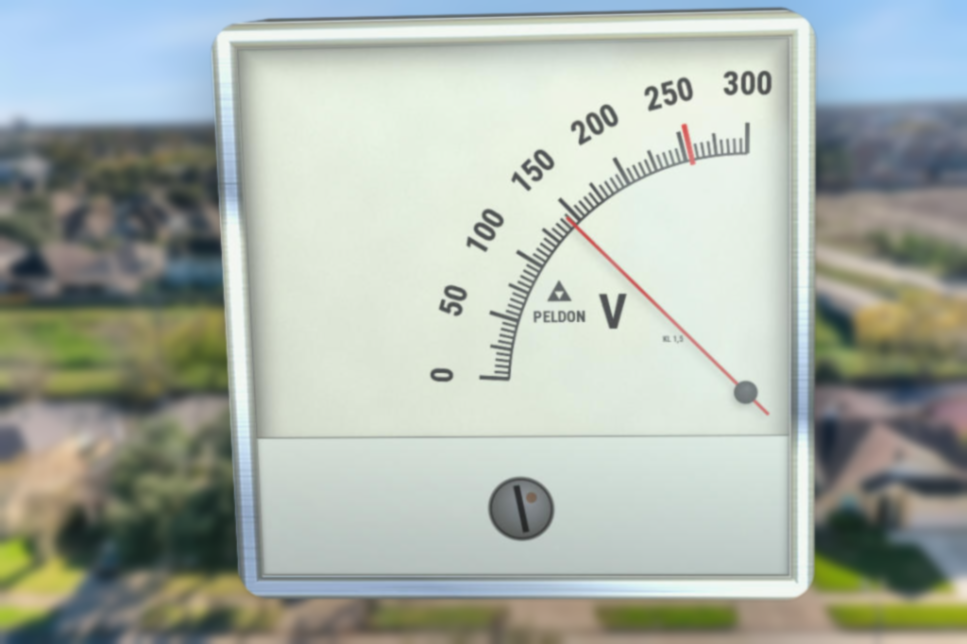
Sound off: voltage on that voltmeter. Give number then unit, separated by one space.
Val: 145 V
